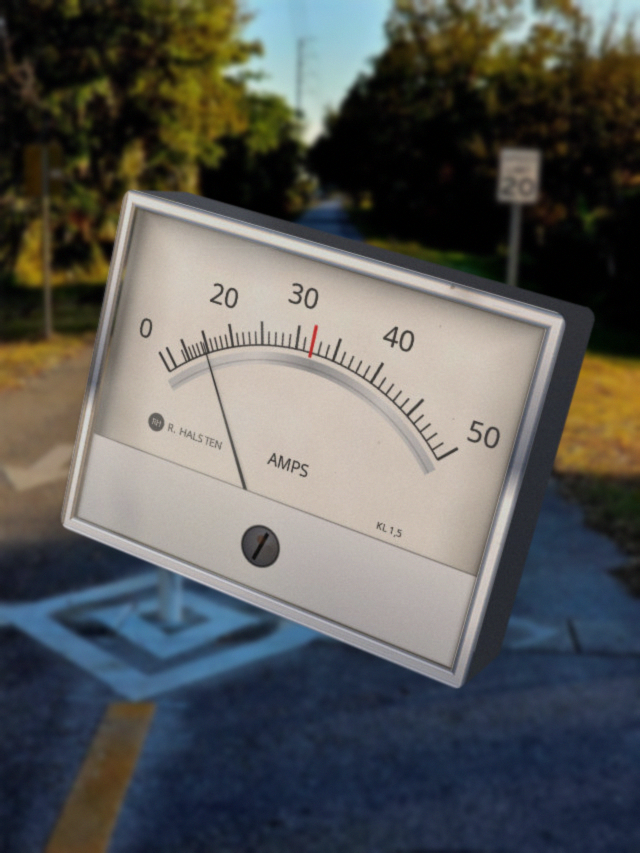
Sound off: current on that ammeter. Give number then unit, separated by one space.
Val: 15 A
